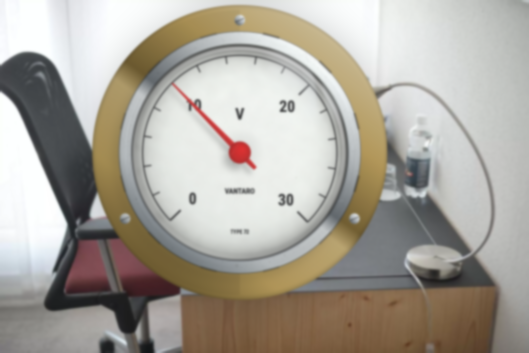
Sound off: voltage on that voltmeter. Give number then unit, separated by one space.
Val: 10 V
